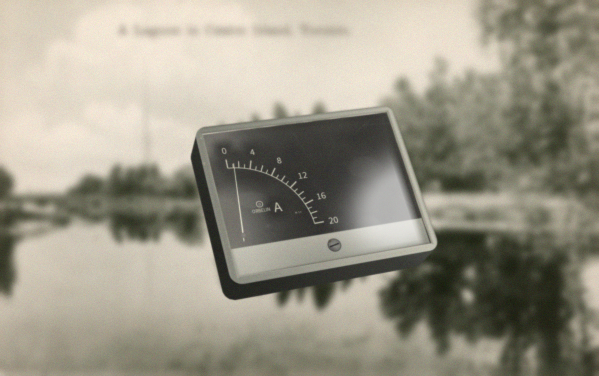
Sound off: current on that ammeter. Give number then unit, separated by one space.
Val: 1 A
